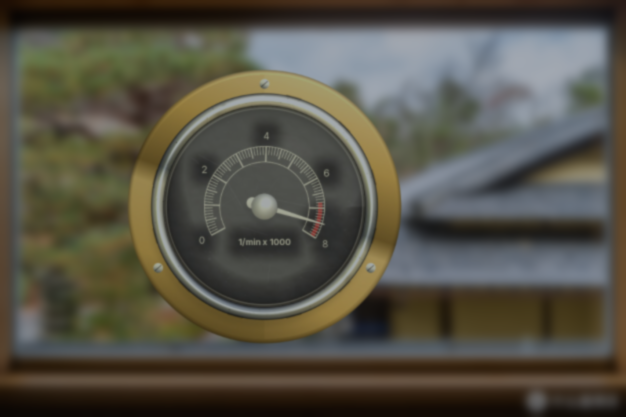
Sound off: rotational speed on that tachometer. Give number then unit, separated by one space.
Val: 7500 rpm
